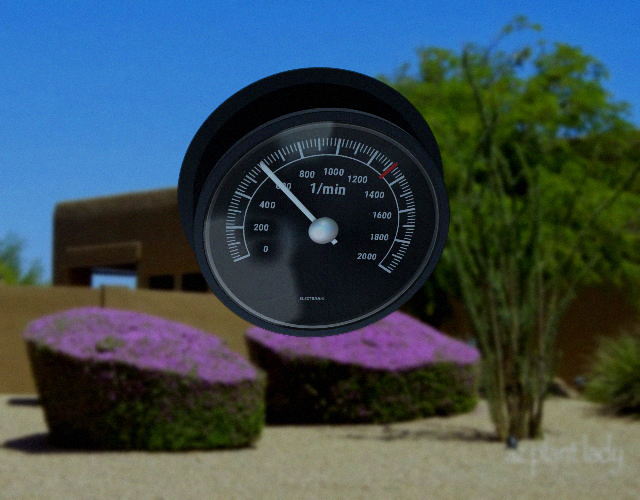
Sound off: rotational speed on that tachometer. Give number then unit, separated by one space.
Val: 600 rpm
